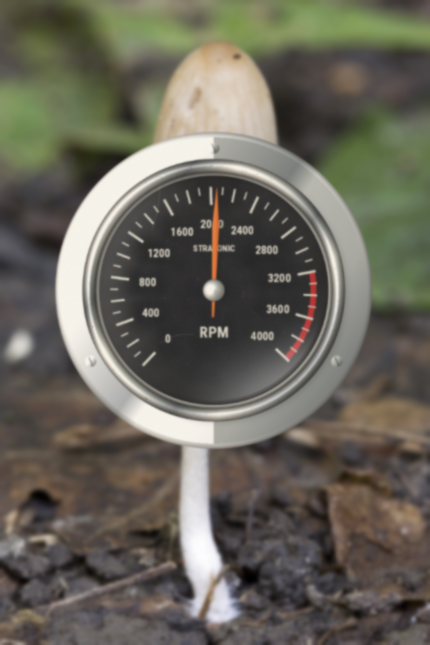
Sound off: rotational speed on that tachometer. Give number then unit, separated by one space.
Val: 2050 rpm
